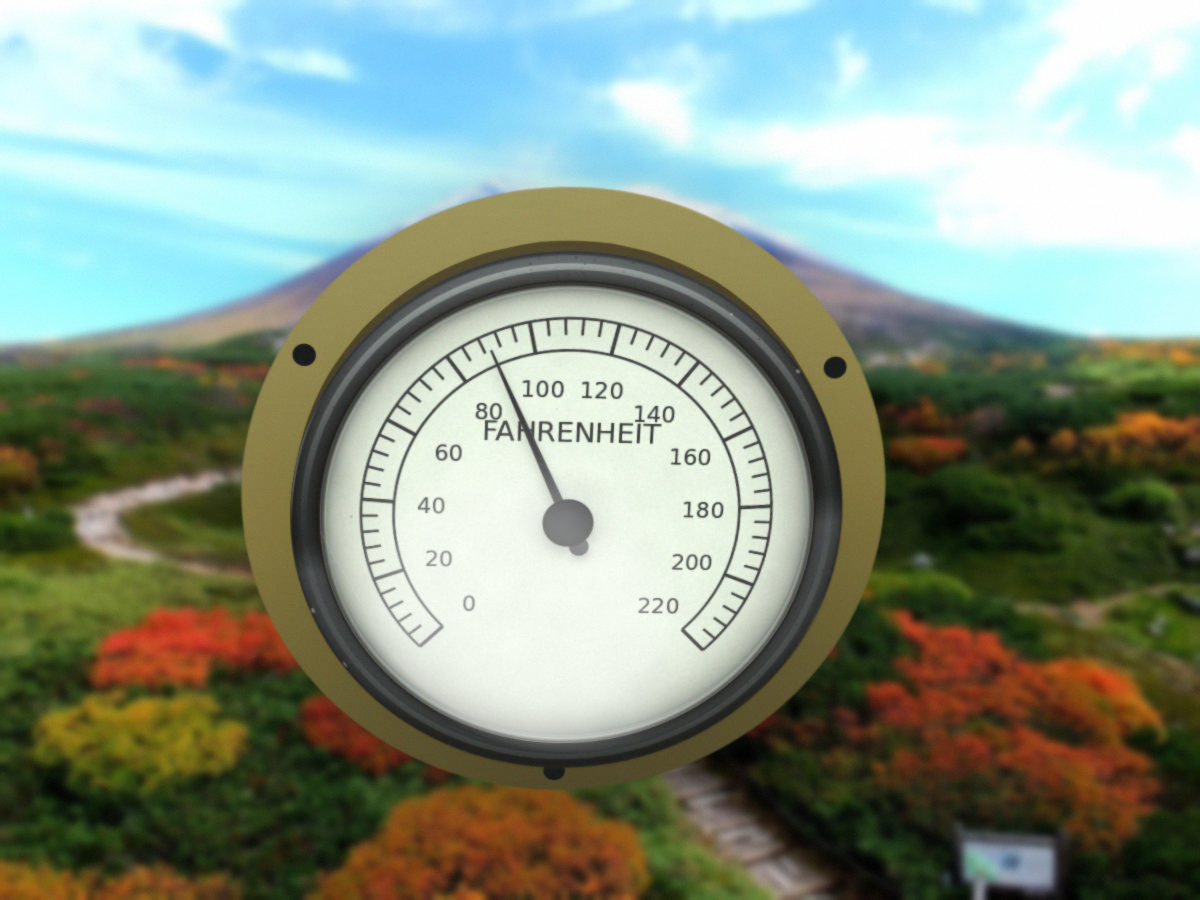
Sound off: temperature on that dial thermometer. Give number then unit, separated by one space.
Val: 90 °F
